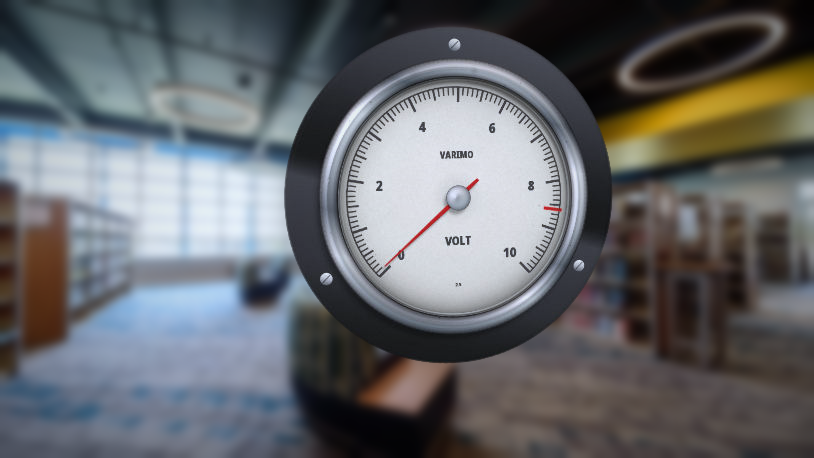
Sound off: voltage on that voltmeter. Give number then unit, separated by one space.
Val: 0.1 V
